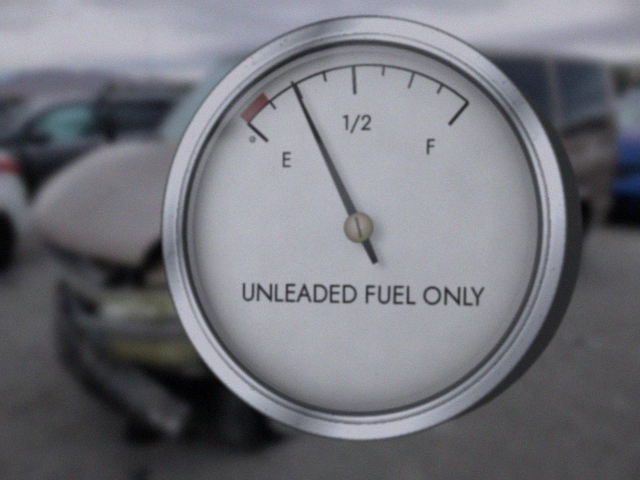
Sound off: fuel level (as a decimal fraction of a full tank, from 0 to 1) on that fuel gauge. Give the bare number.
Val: 0.25
